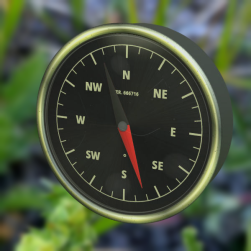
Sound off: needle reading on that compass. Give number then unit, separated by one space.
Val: 160 °
